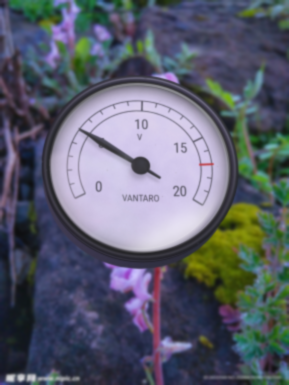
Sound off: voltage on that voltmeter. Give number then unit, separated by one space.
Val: 5 V
